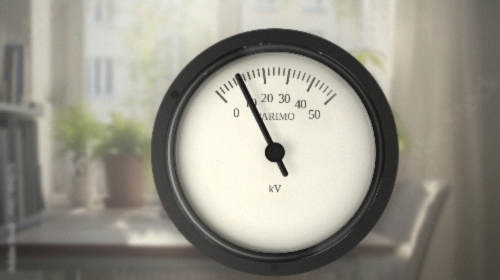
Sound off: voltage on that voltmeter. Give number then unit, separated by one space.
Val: 10 kV
